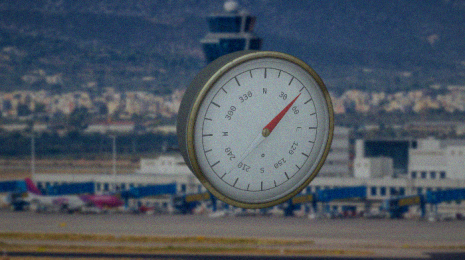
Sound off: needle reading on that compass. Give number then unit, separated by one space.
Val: 45 °
